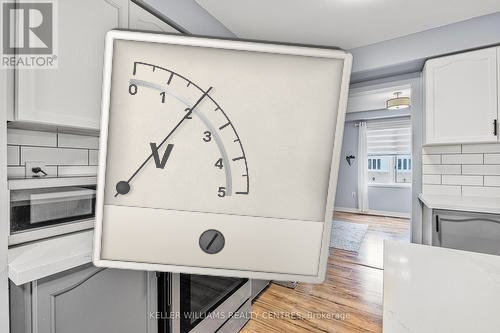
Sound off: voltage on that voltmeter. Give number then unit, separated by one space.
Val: 2 V
